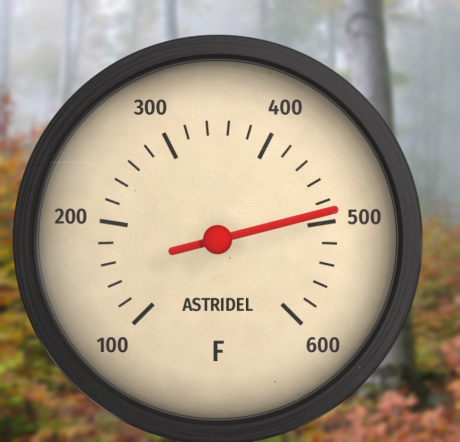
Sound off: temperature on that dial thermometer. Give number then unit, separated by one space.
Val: 490 °F
